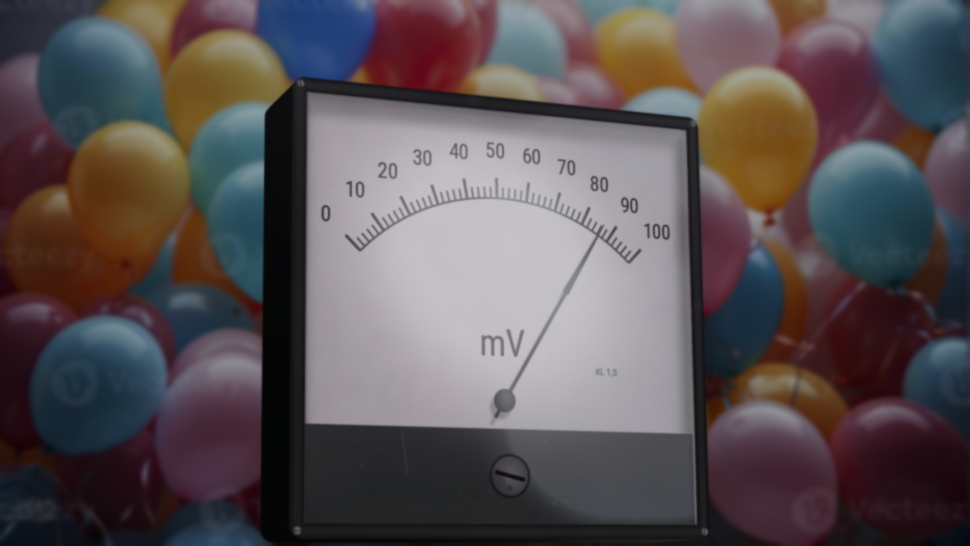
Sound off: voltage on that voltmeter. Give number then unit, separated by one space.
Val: 86 mV
